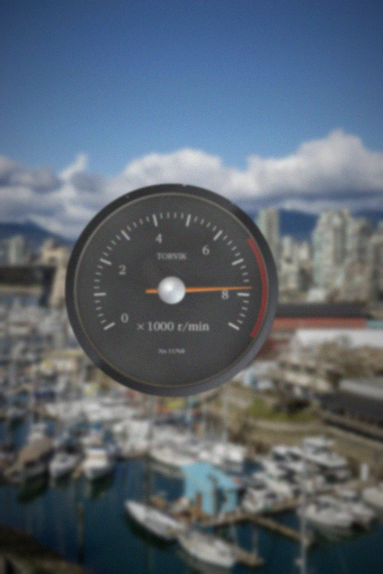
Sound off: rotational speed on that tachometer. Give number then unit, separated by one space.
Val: 7800 rpm
